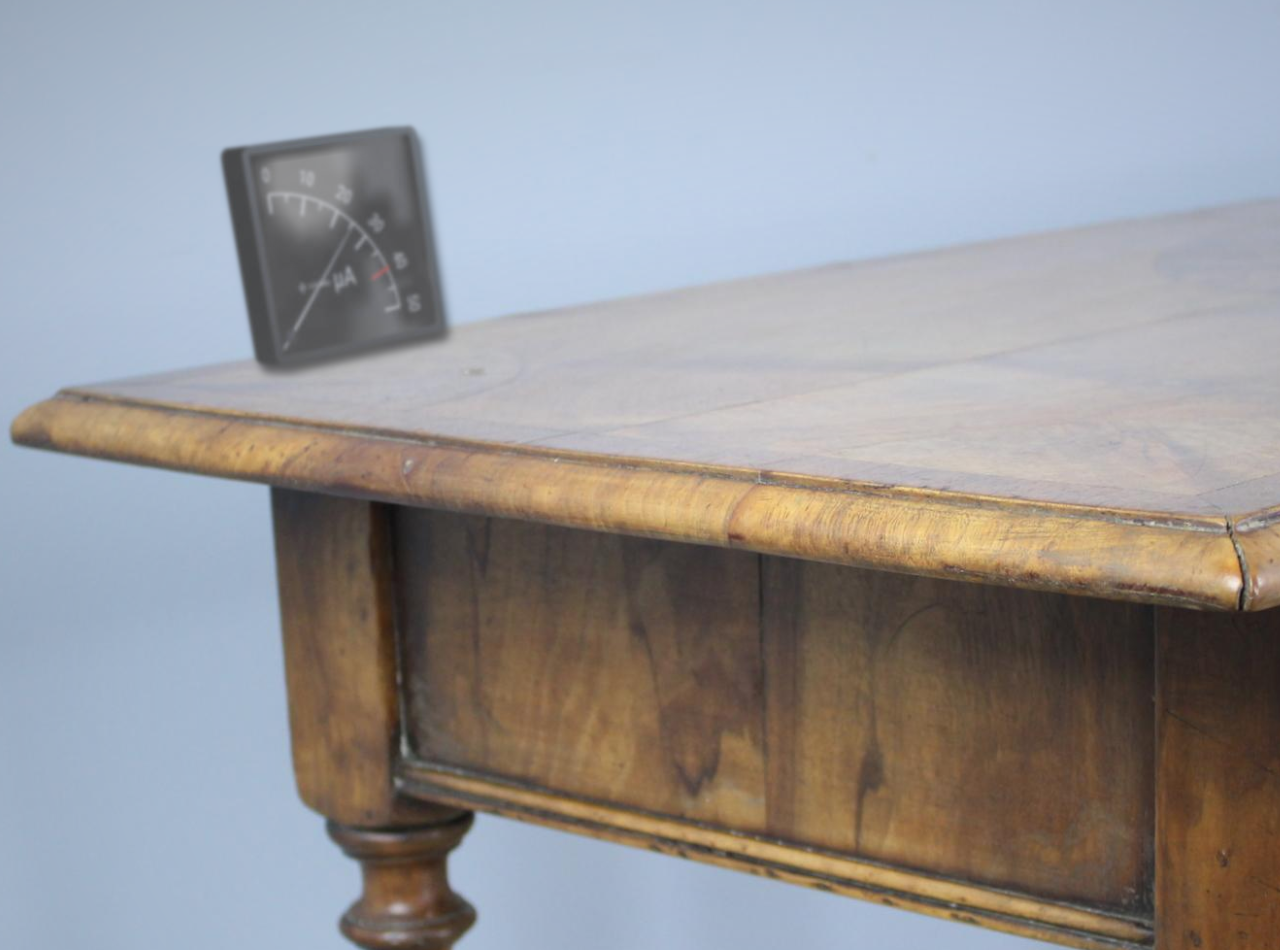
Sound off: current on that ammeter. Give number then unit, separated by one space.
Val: 25 µA
